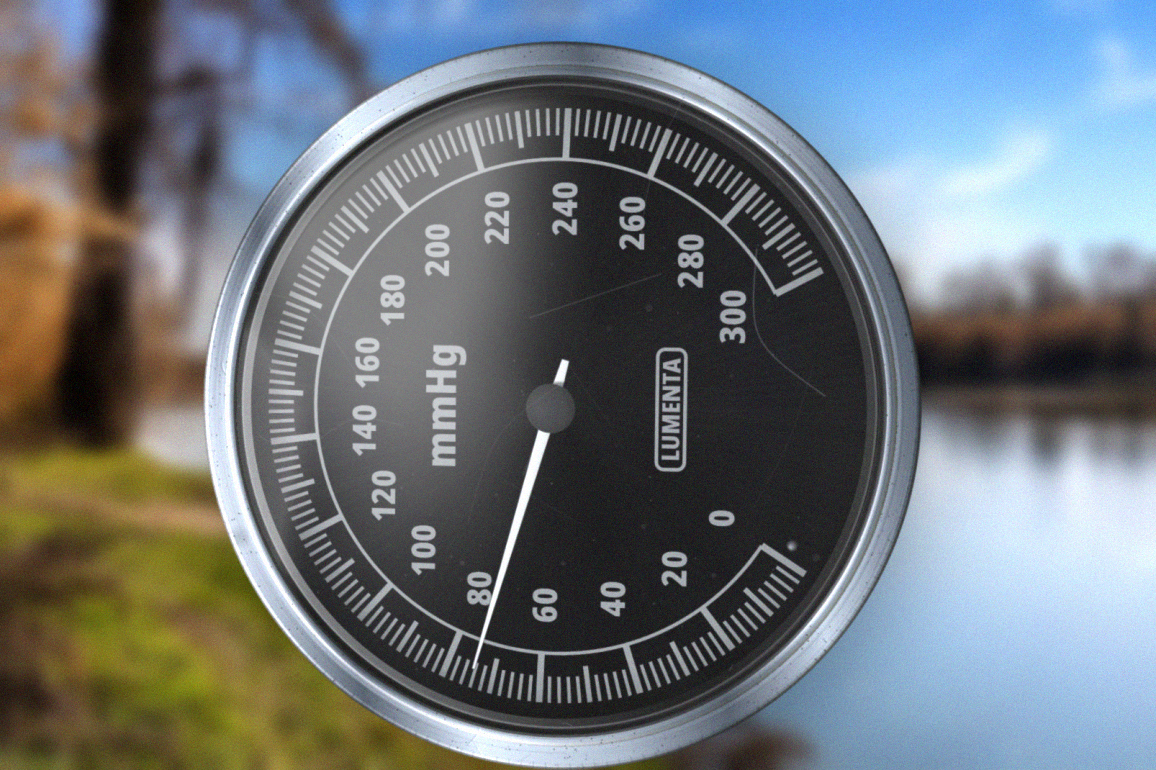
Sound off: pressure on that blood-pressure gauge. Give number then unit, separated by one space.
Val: 74 mmHg
